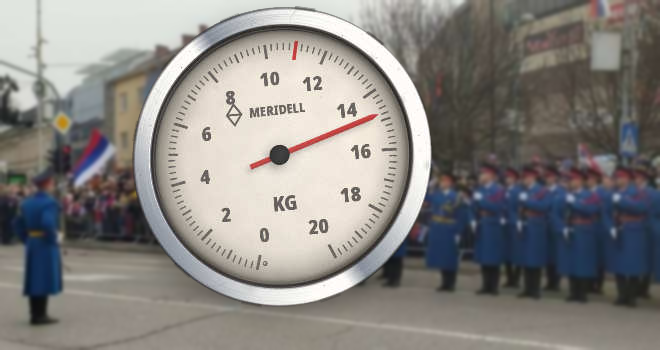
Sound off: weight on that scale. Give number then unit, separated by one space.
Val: 14.8 kg
